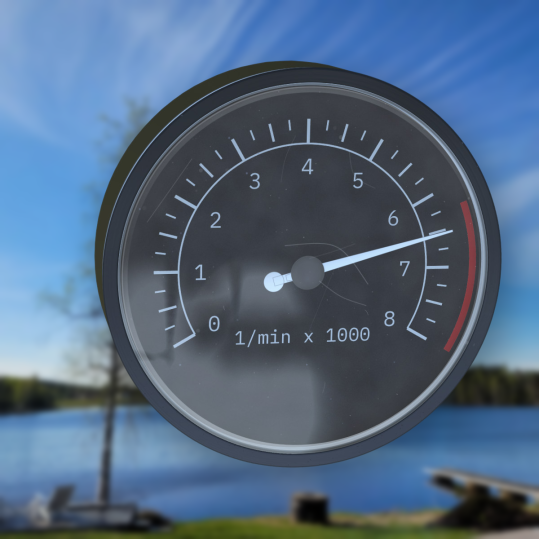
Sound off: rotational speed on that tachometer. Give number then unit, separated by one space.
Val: 6500 rpm
